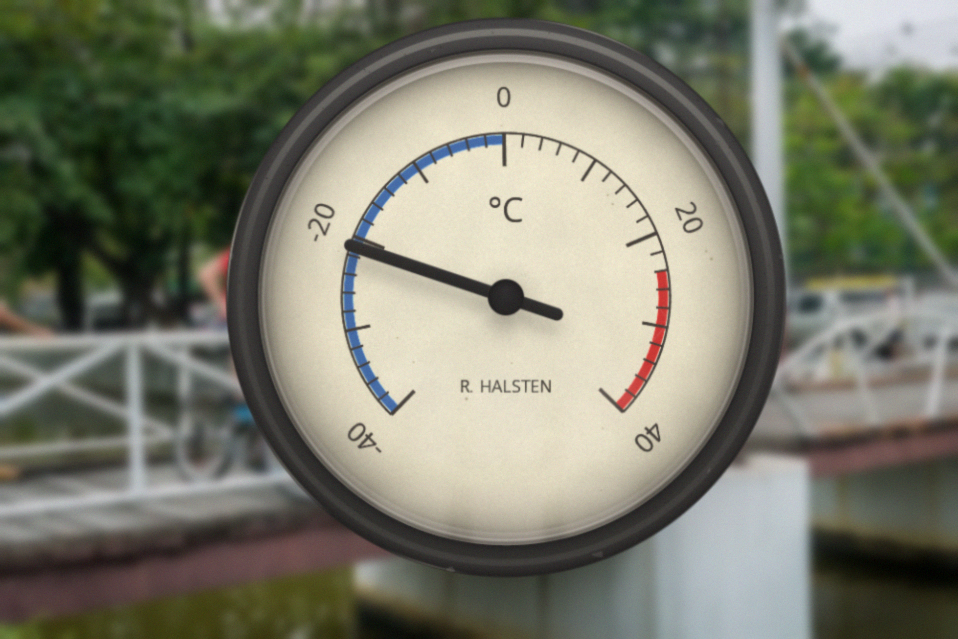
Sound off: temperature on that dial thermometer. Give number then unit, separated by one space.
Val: -21 °C
